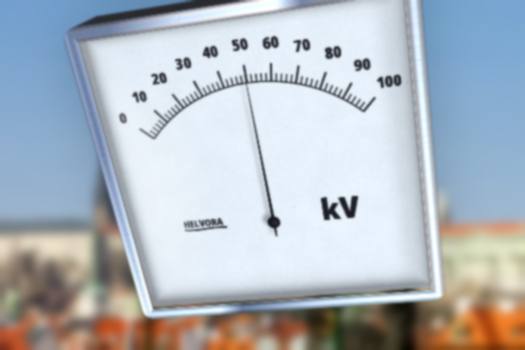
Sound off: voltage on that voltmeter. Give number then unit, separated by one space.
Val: 50 kV
